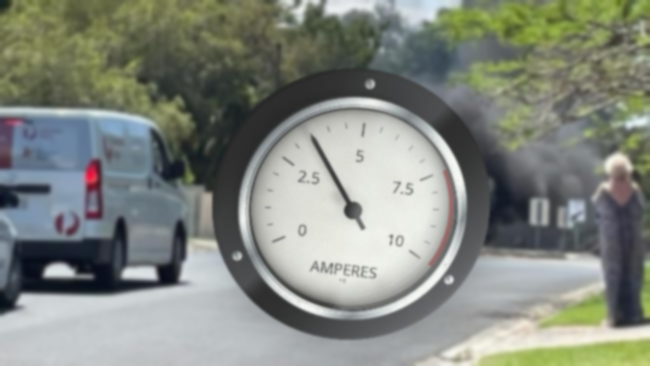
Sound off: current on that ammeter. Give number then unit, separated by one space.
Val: 3.5 A
